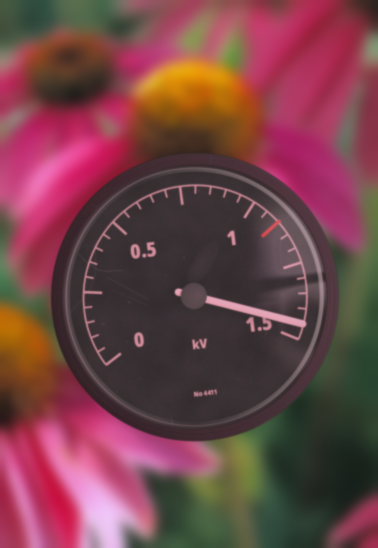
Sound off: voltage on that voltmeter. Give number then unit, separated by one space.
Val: 1.45 kV
